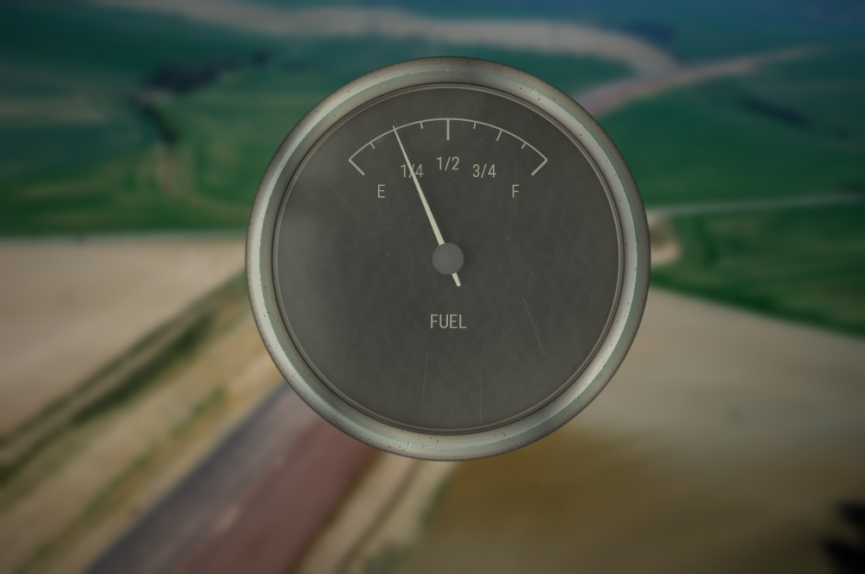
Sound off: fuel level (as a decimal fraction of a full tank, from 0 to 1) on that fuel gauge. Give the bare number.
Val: 0.25
